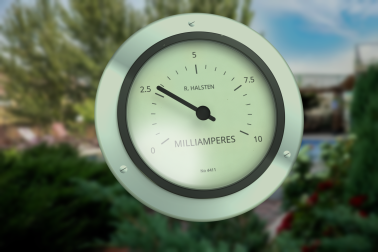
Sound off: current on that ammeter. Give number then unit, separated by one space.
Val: 2.75 mA
